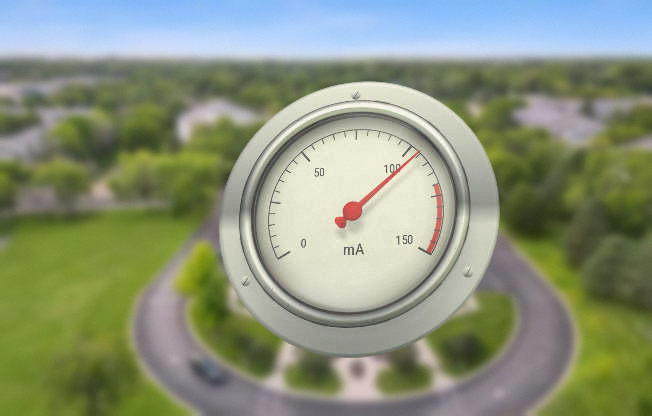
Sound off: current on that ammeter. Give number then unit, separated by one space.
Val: 105 mA
